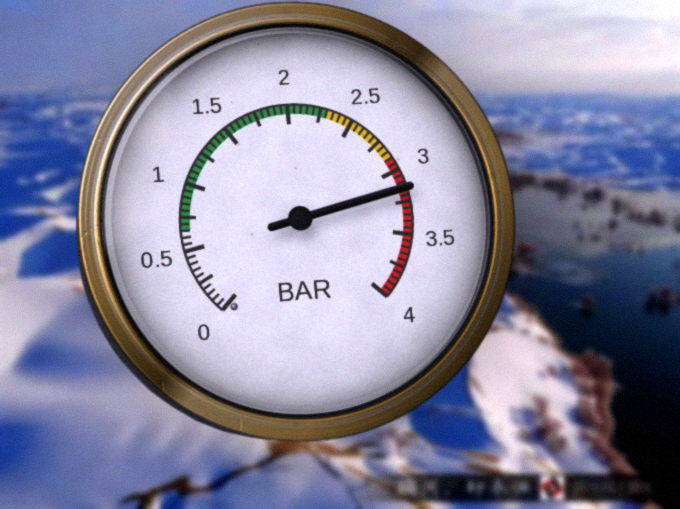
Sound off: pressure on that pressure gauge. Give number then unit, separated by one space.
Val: 3.15 bar
